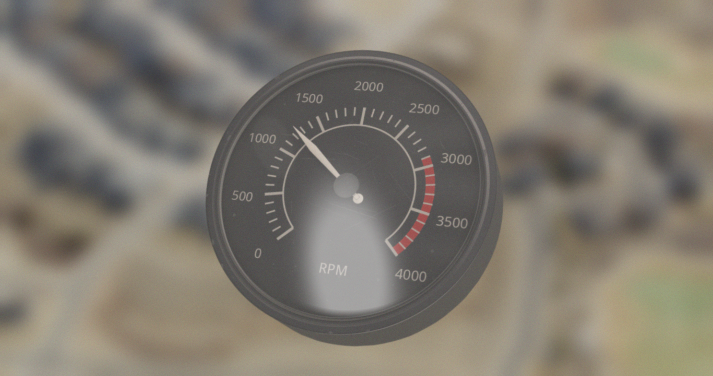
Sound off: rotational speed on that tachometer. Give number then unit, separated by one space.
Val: 1250 rpm
